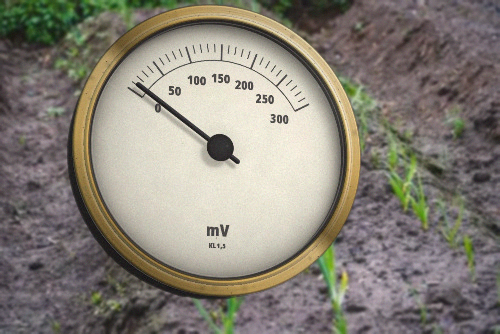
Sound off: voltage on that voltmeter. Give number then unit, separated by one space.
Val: 10 mV
